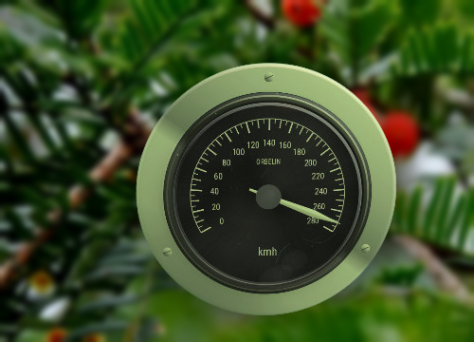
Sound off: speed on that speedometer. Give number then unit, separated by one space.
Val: 270 km/h
